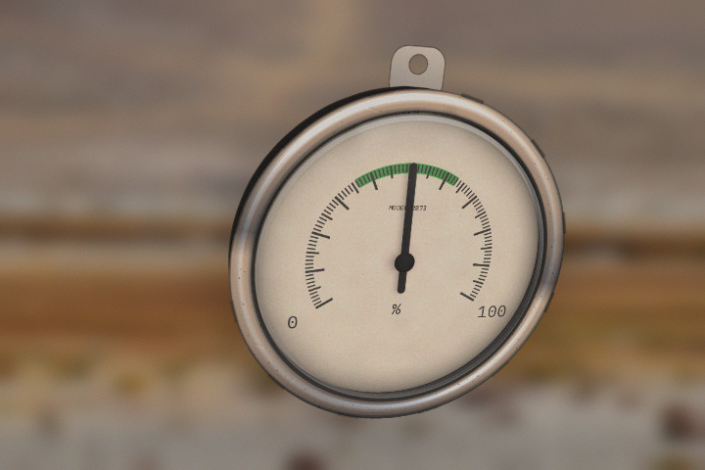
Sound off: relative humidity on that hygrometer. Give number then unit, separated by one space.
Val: 50 %
